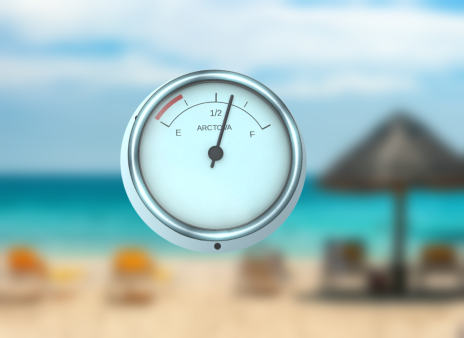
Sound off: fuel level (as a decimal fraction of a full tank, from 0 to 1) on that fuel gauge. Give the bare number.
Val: 0.625
